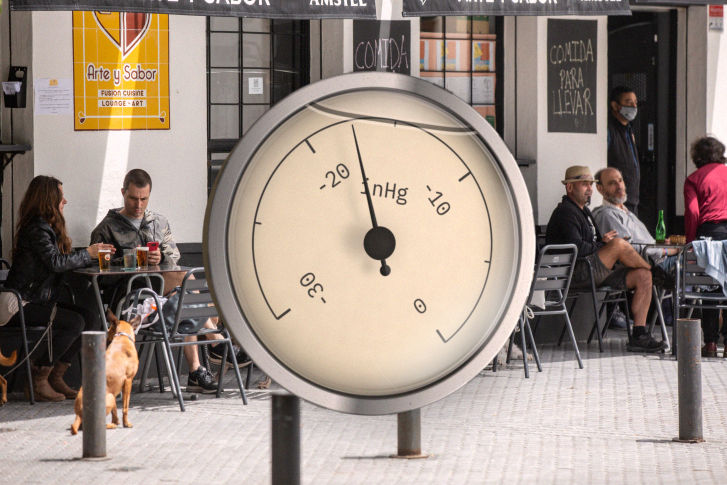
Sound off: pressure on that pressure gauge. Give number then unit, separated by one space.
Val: -17.5 inHg
